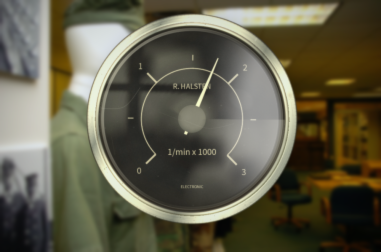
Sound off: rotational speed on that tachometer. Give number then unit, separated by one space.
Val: 1750 rpm
